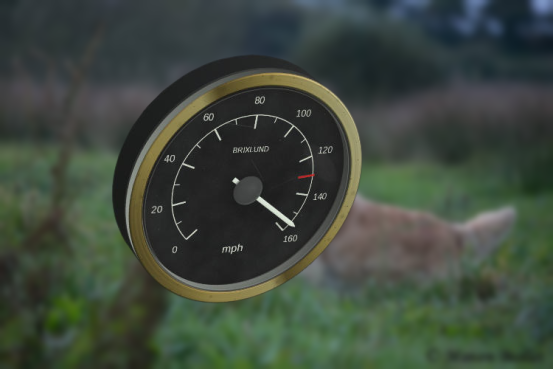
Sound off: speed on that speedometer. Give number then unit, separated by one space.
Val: 155 mph
